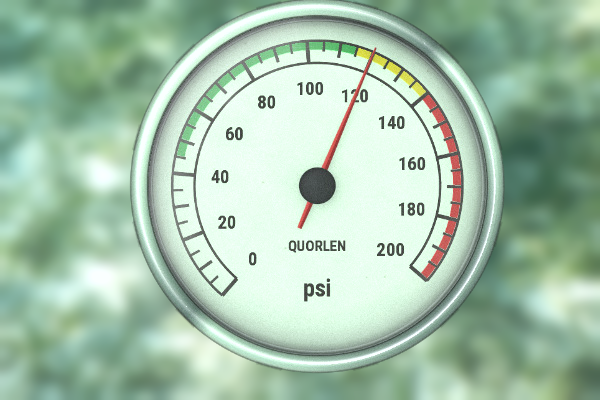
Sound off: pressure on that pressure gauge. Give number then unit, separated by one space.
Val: 120 psi
